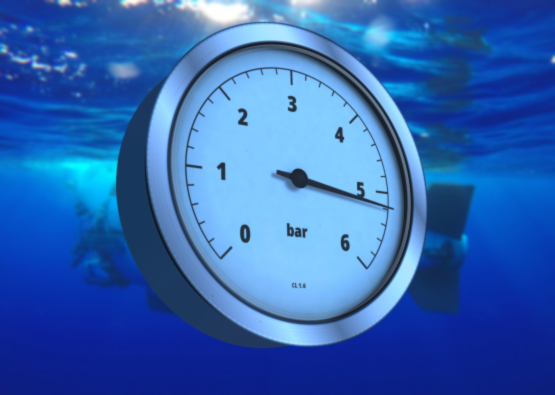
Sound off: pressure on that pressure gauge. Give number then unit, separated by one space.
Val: 5.2 bar
